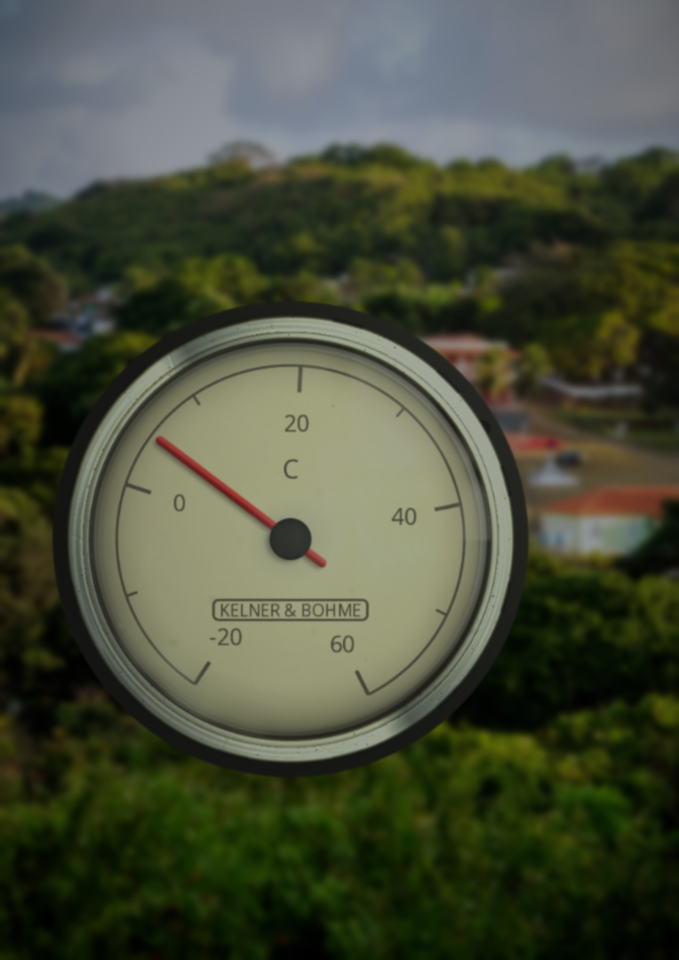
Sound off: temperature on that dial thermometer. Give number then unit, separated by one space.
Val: 5 °C
